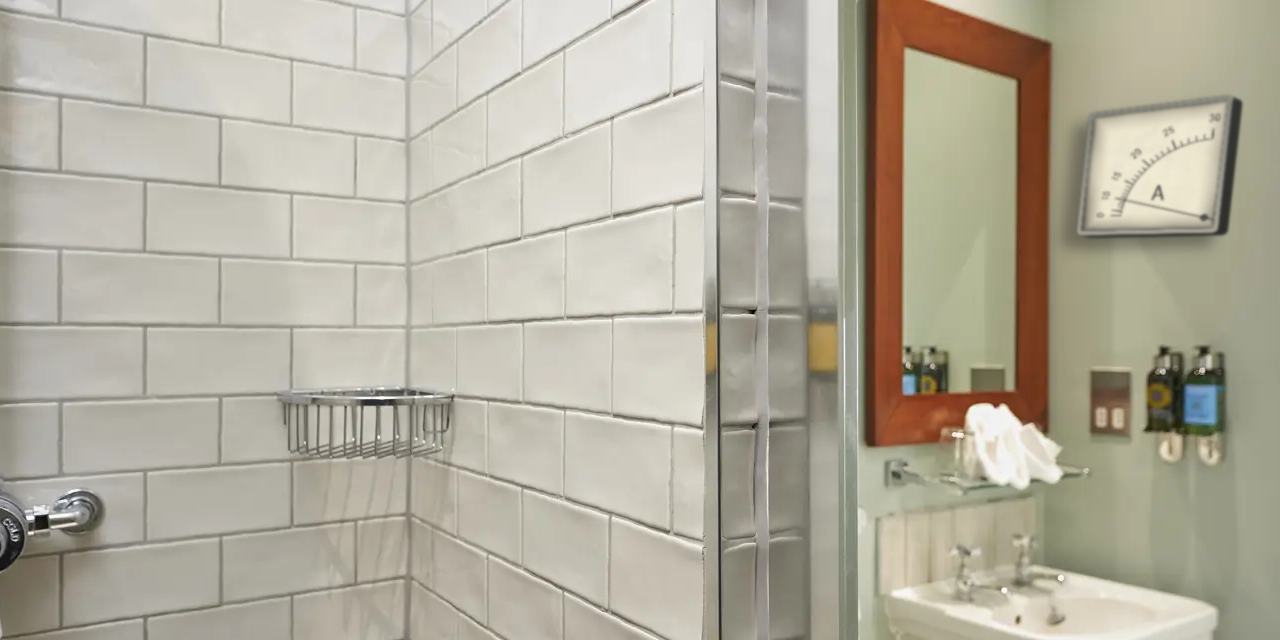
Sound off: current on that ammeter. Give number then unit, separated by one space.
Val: 10 A
